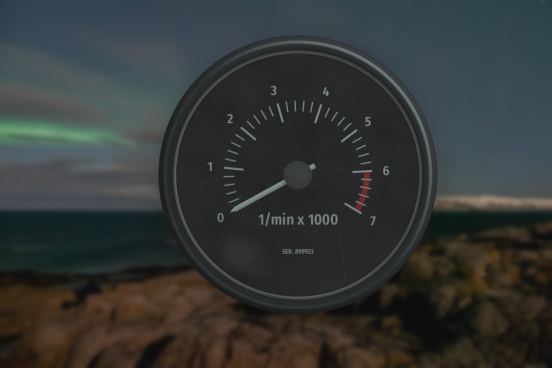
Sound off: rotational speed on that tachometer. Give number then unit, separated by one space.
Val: 0 rpm
